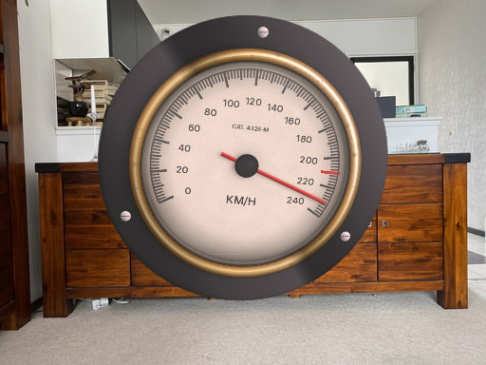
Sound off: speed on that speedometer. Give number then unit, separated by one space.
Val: 230 km/h
